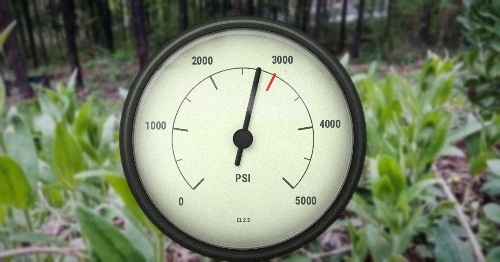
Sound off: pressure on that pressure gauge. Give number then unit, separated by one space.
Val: 2750 psi
